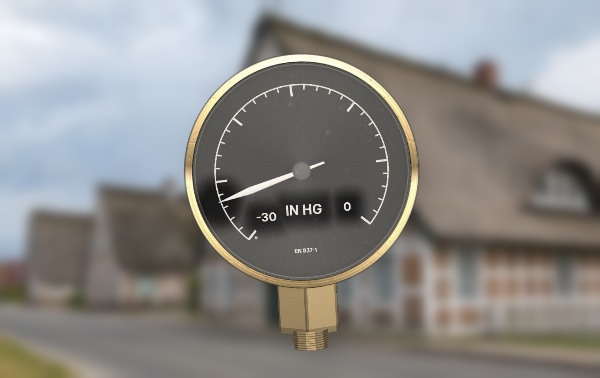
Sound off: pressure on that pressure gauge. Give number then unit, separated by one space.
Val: -26.5 inHg
